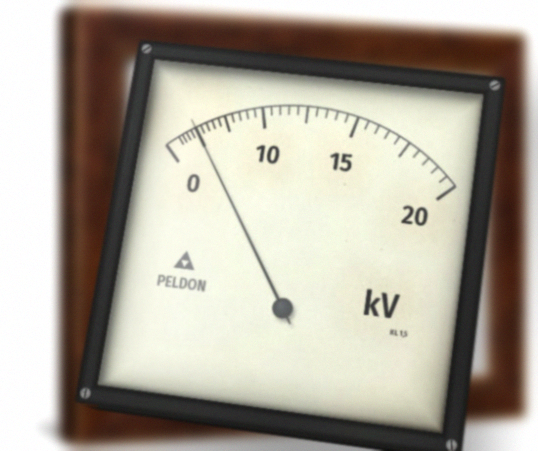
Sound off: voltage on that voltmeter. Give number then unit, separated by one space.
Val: 5 kV
